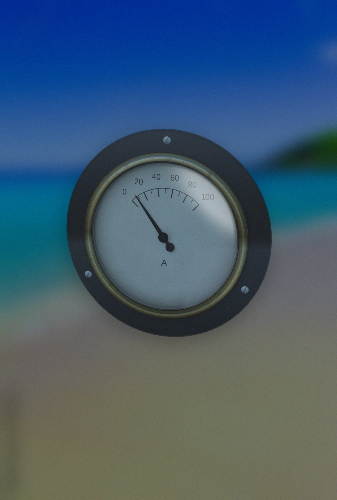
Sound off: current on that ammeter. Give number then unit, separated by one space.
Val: 10 A
